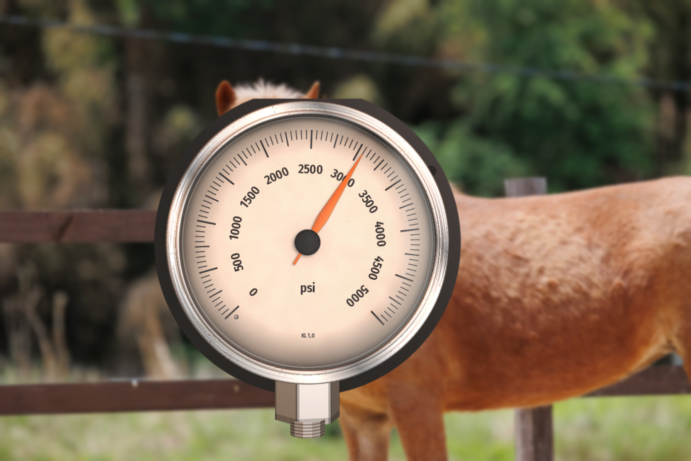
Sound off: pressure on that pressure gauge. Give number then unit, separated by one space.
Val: 3050 psi
